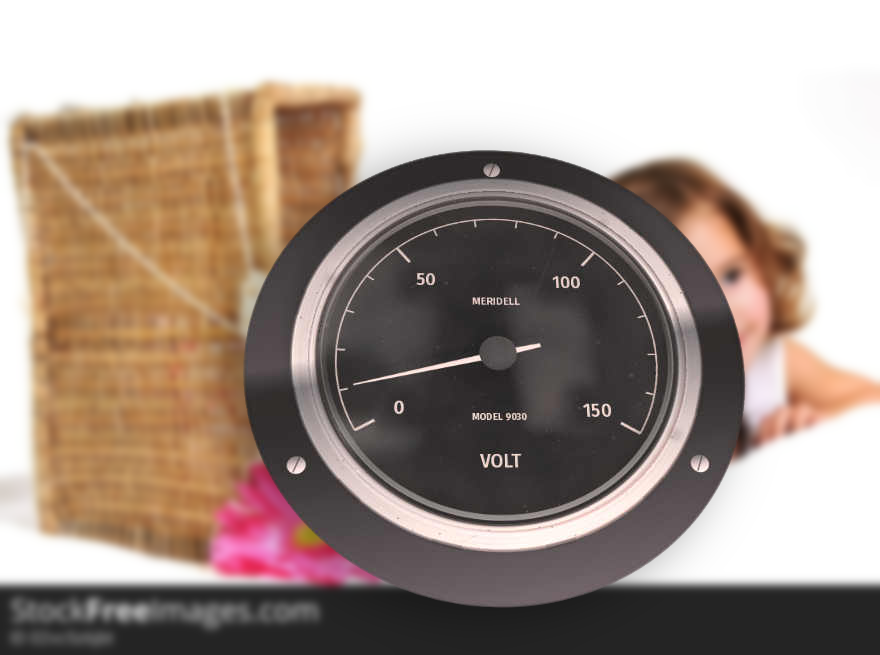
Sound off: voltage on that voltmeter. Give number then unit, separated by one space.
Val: 10 V
